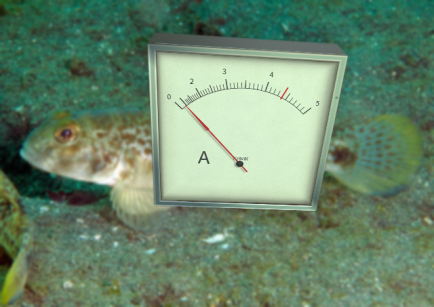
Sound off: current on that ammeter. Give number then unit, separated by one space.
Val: 1 A
